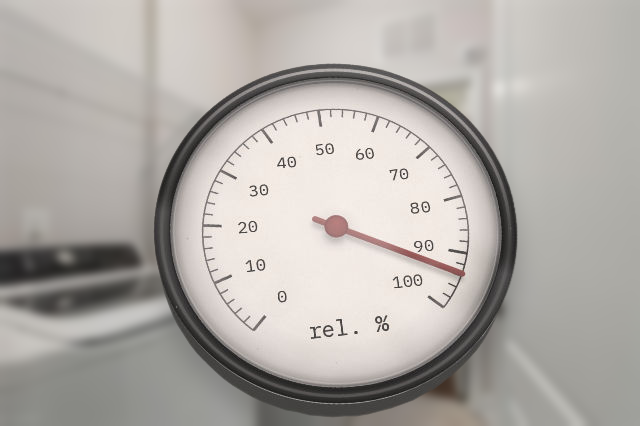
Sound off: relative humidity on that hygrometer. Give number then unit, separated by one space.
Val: 94 %
